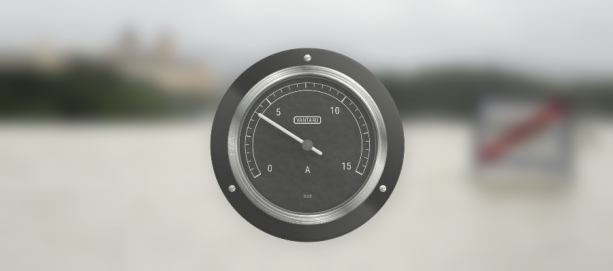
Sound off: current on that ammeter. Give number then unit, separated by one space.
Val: 4 A
